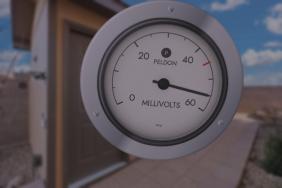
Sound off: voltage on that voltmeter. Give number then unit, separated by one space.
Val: 55 mV
